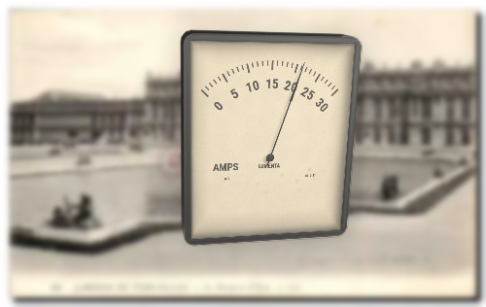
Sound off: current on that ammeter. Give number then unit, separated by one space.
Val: 21 A
